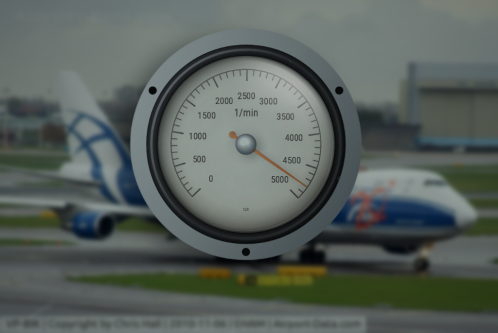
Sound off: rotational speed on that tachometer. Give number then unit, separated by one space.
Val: 4800 rpm
